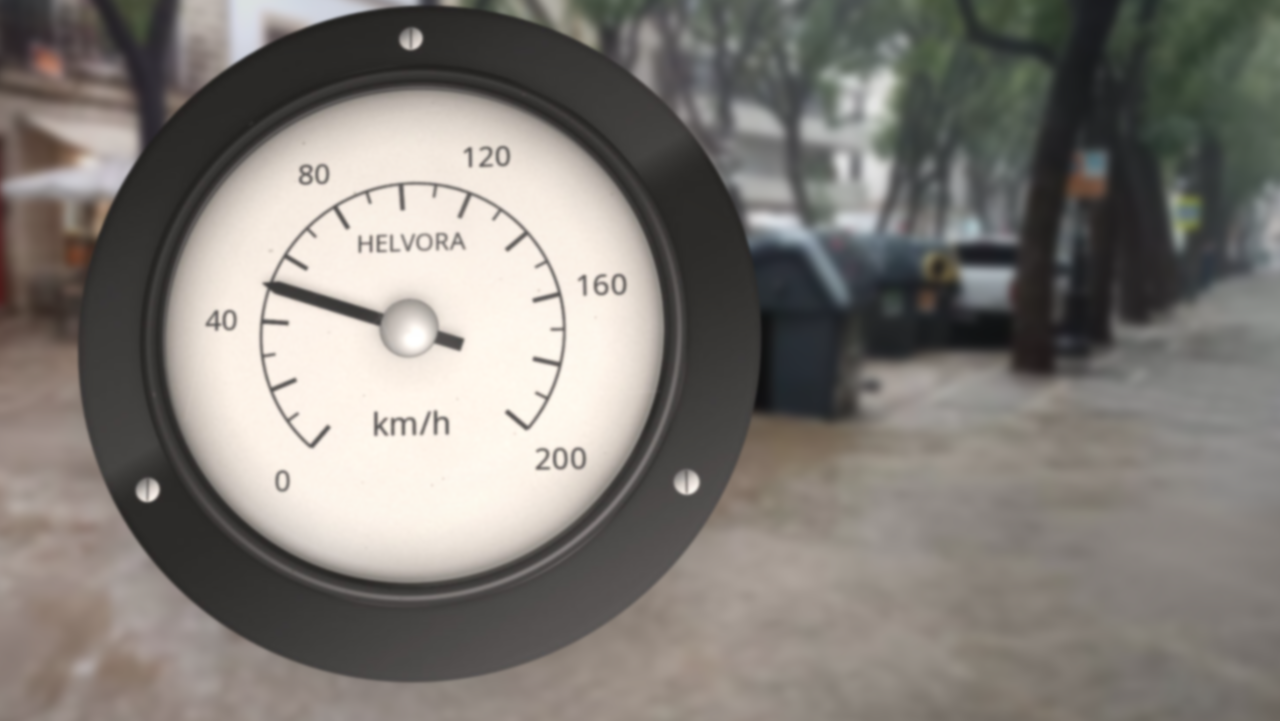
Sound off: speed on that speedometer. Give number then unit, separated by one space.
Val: 50 km/h
